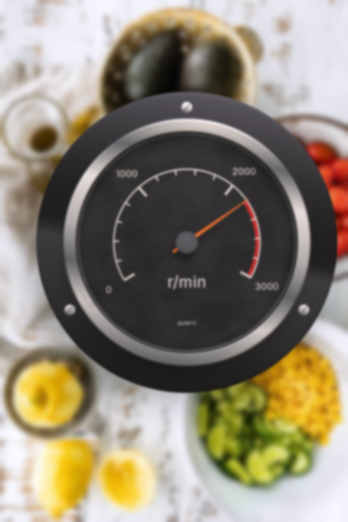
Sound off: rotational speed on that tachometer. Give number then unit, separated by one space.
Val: 2200 rpm
